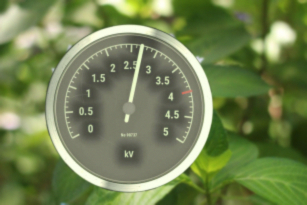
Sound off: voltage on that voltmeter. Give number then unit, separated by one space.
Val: 2.7 kV
